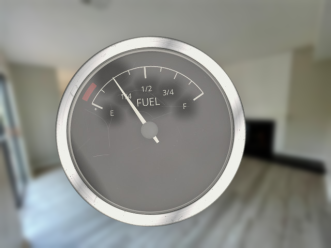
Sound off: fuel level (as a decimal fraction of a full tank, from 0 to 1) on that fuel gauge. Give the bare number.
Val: 0.25
